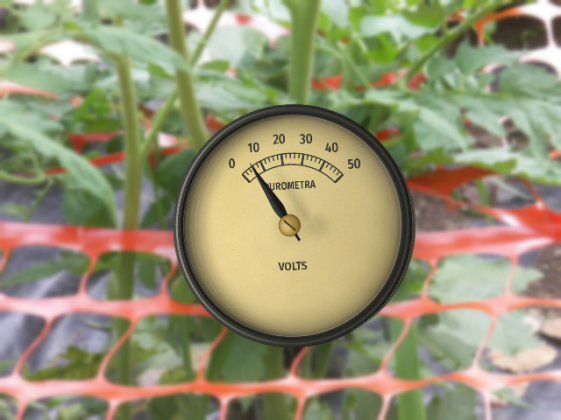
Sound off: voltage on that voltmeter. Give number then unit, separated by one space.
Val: 6 V
